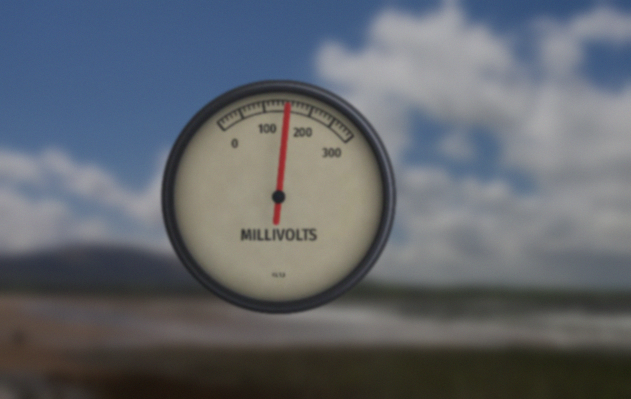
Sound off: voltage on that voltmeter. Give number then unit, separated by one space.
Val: 150 mV
